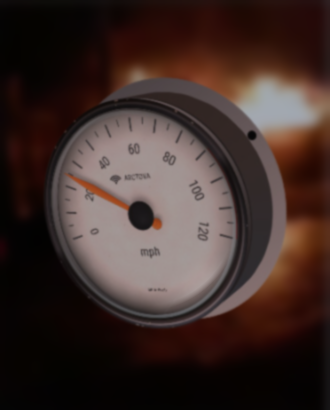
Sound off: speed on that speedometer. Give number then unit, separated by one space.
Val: 25 mph
